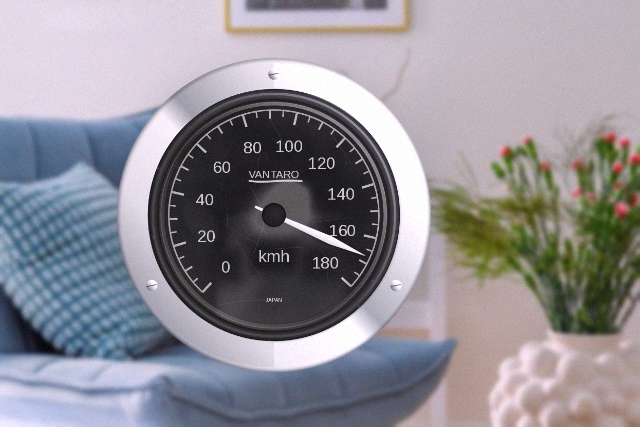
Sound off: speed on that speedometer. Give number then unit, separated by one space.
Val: 167.5 km/h
